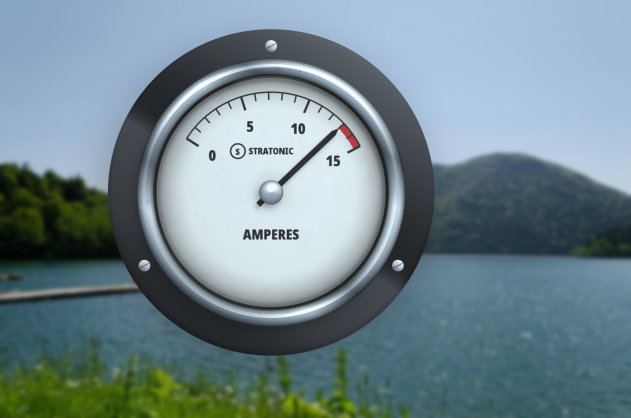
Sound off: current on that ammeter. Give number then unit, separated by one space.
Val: 13 A
